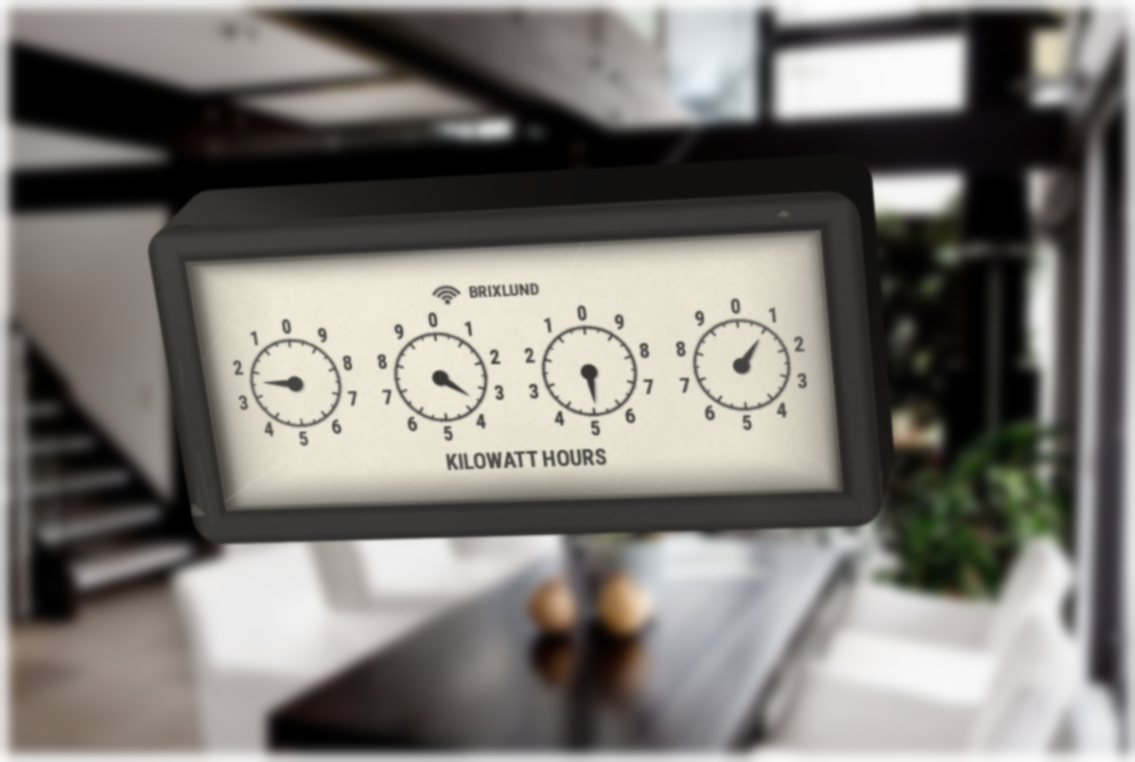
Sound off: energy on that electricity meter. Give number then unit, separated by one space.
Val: 2351 kWh
